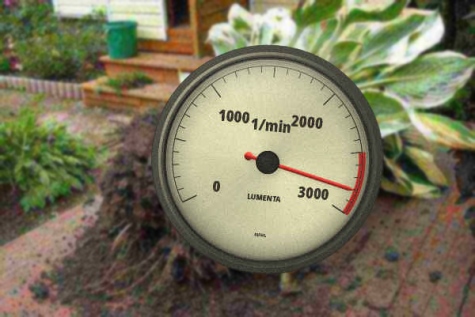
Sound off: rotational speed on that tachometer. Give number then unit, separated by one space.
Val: 2800 rpm
